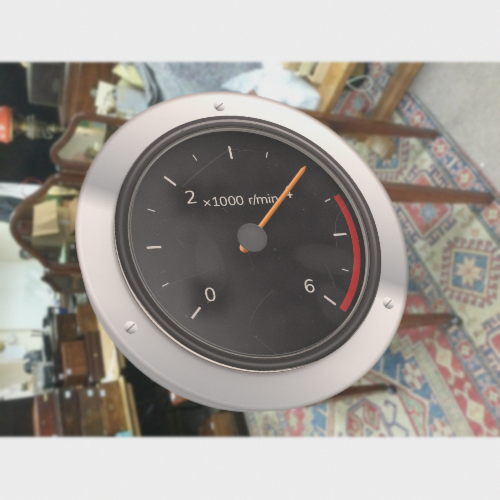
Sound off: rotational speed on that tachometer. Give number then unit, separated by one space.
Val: 4000 rpm
